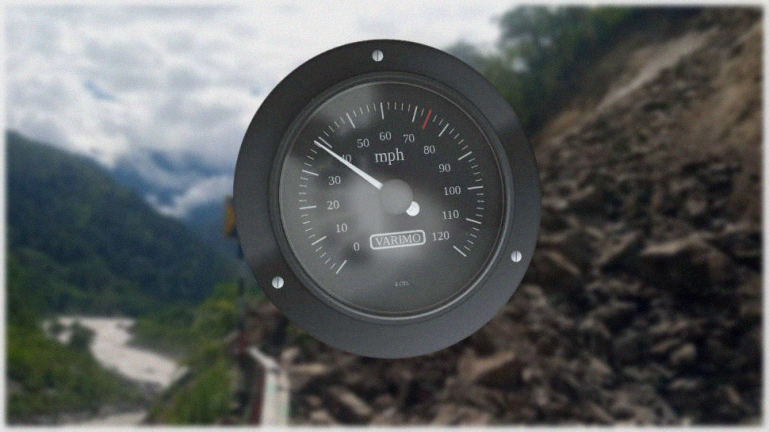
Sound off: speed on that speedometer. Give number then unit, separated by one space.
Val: 38 mph
